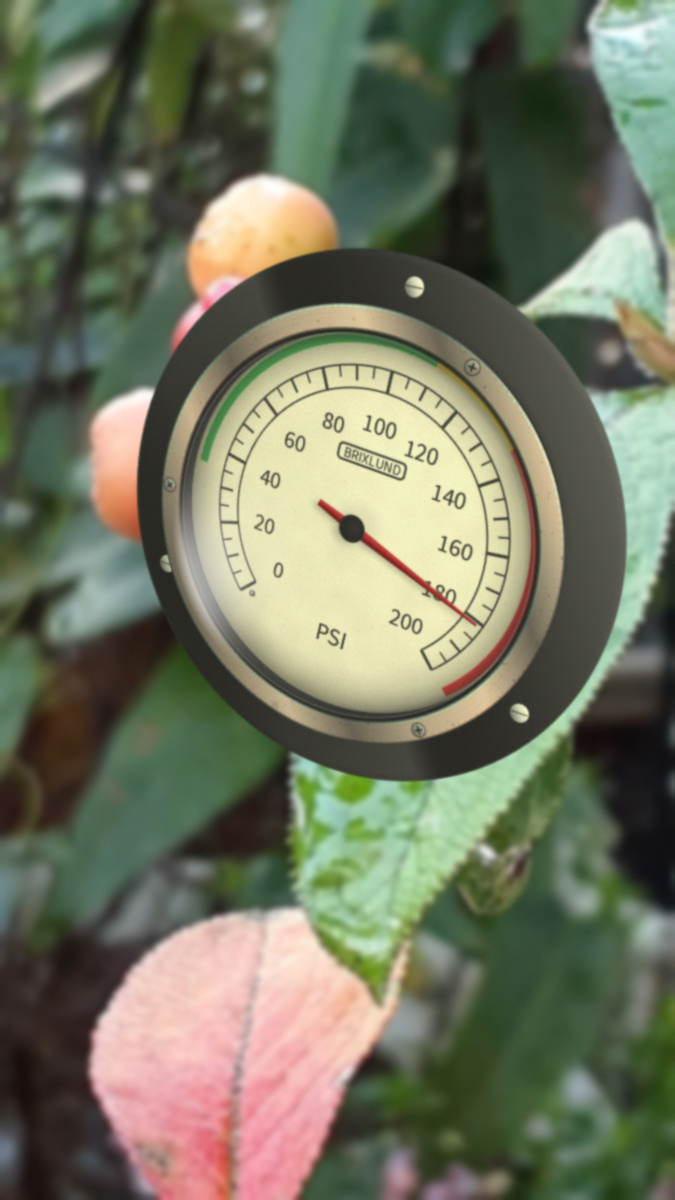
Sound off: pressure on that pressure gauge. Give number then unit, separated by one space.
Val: 180 psi
